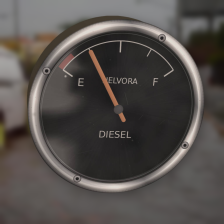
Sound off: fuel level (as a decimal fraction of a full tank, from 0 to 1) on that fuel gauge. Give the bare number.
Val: 0.25
